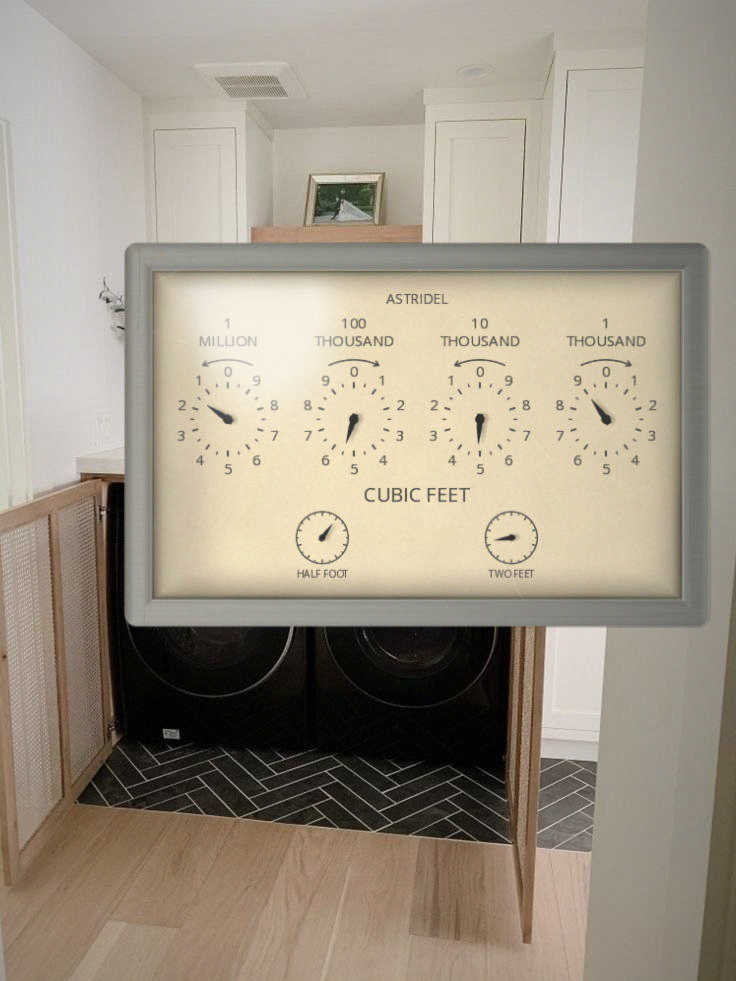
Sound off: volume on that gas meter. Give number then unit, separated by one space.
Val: 154900 ft³
